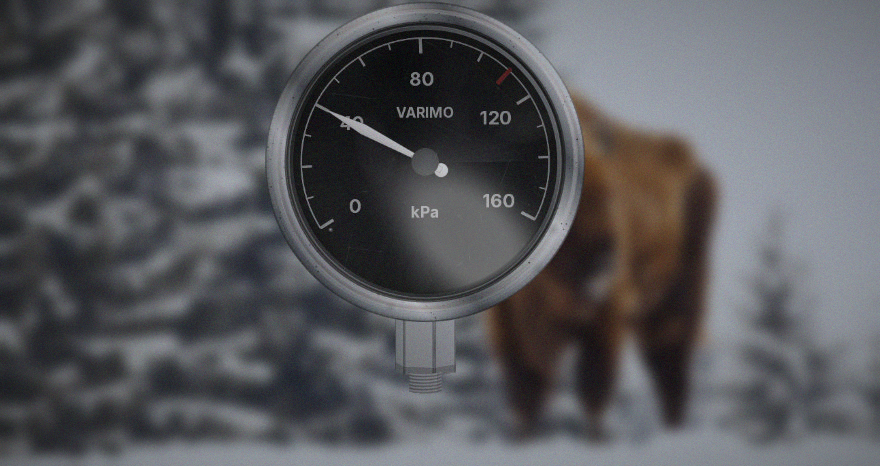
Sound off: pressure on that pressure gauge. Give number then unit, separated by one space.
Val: 40 kPa
